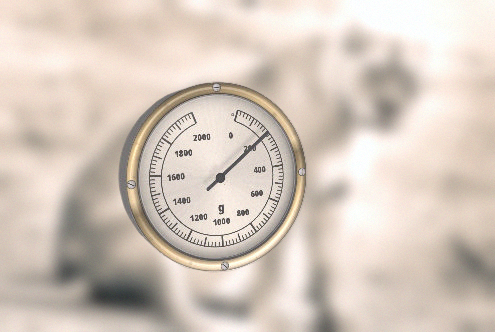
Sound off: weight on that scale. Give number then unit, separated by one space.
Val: 200 g
